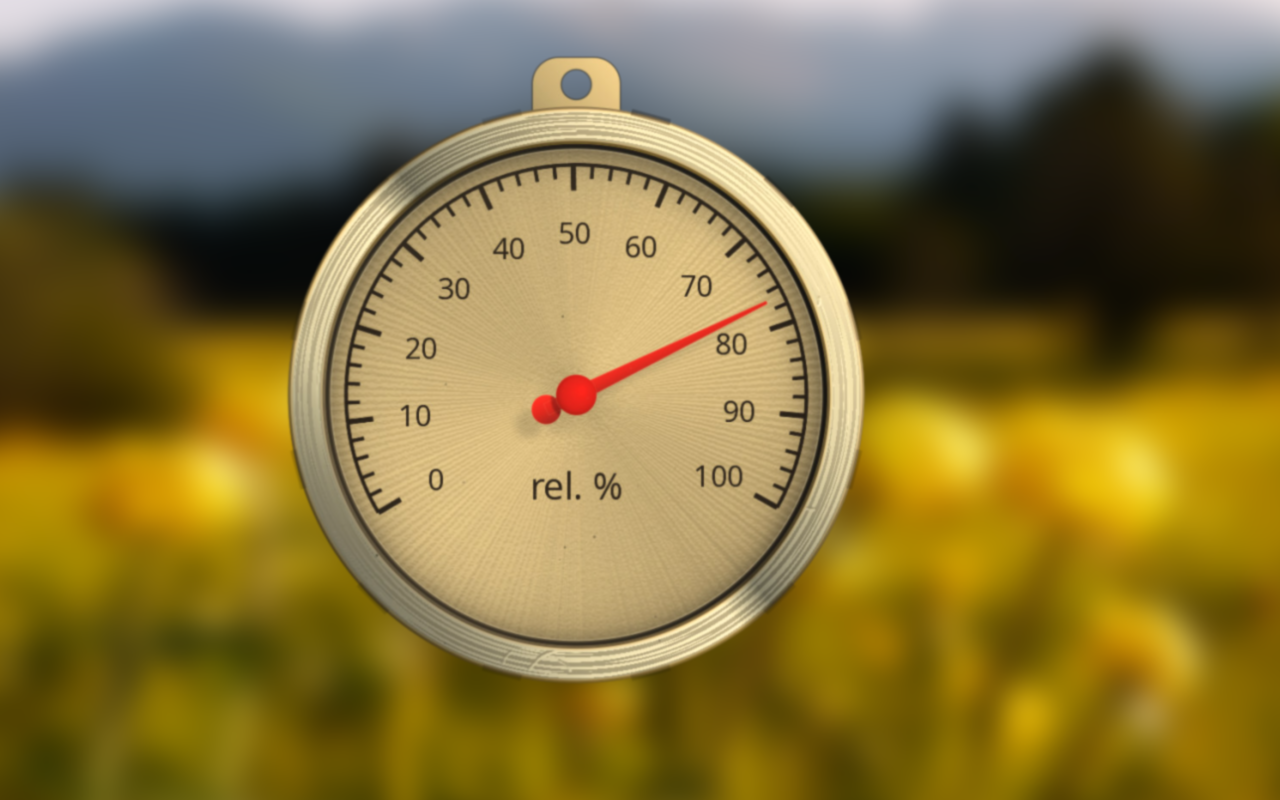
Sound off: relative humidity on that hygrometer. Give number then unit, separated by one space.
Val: 77 %
